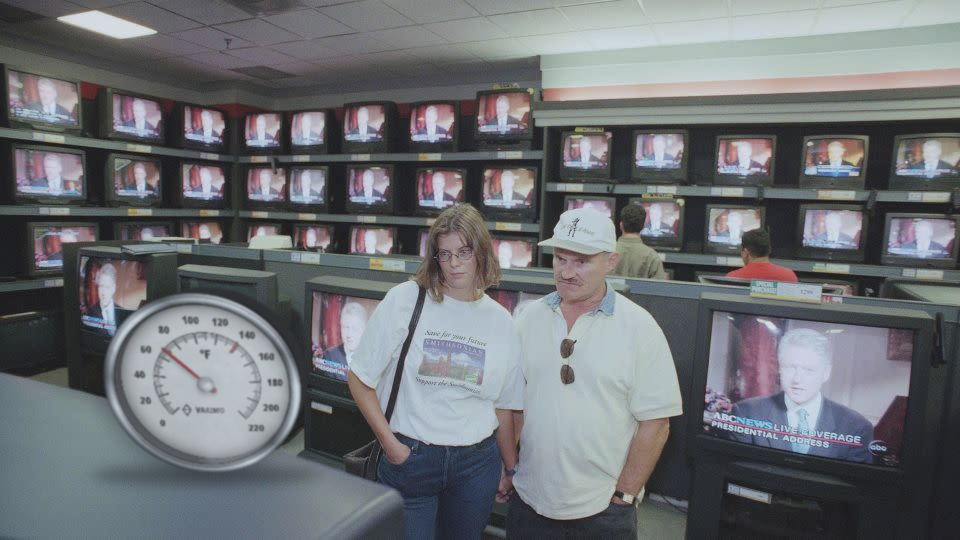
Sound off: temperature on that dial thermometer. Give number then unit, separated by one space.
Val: 70 °F
